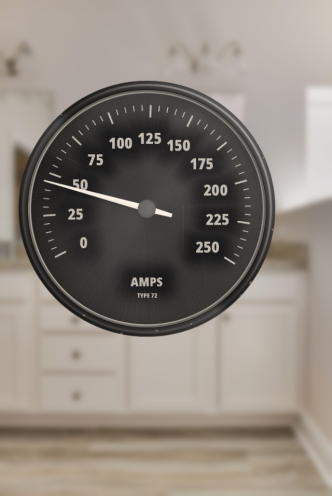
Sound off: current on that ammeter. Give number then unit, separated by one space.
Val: 45 A
